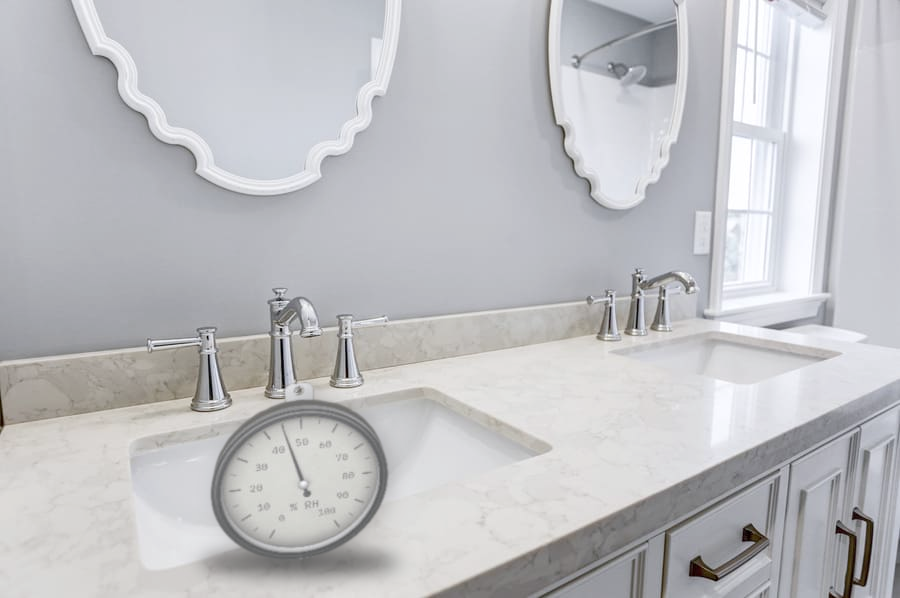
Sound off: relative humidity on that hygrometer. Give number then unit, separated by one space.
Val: 45 %
